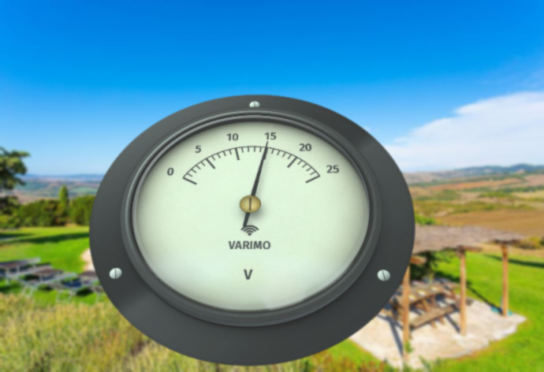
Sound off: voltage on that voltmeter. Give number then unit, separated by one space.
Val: 15 V
